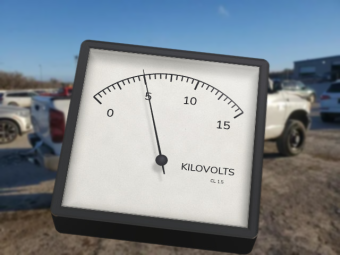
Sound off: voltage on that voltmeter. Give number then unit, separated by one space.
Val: 5 kV
